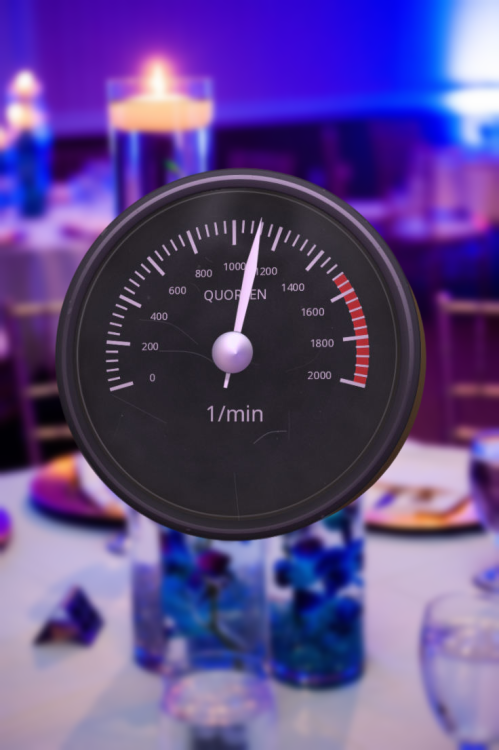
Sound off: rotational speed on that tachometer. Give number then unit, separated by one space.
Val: 1120 rpm
